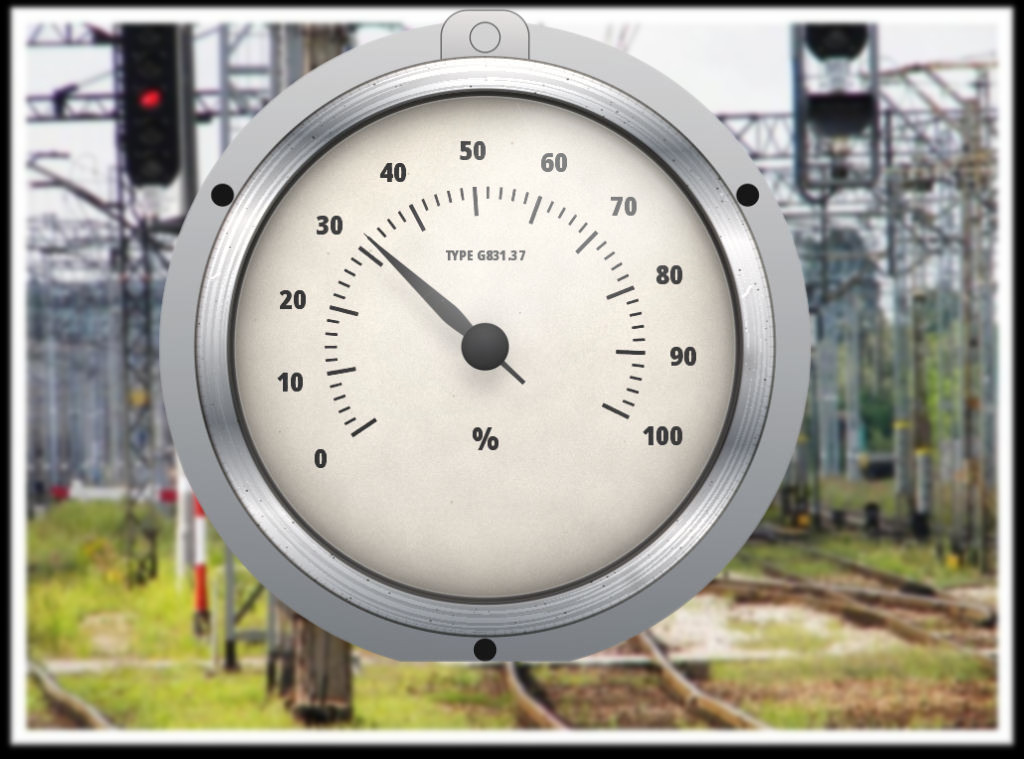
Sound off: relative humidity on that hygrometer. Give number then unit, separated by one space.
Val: 32 %
